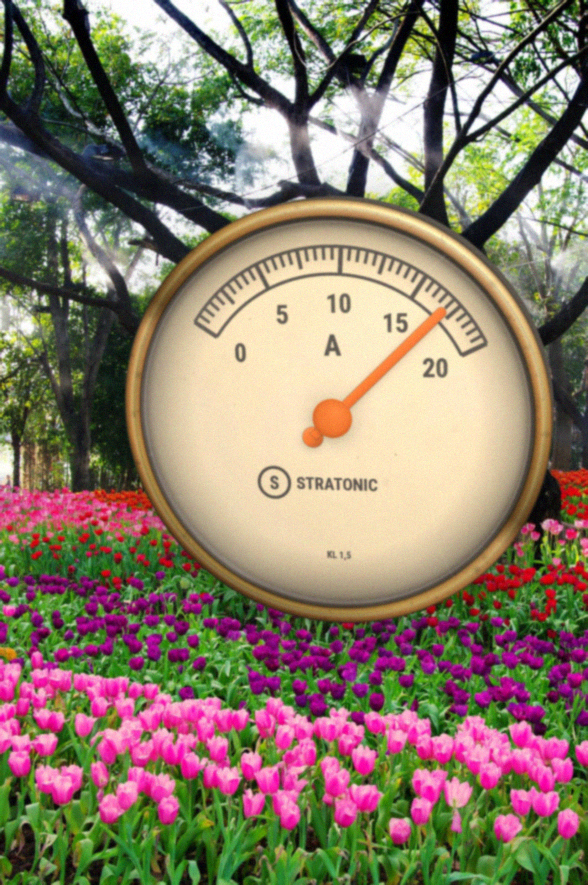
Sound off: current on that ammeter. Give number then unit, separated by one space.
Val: 17 A
